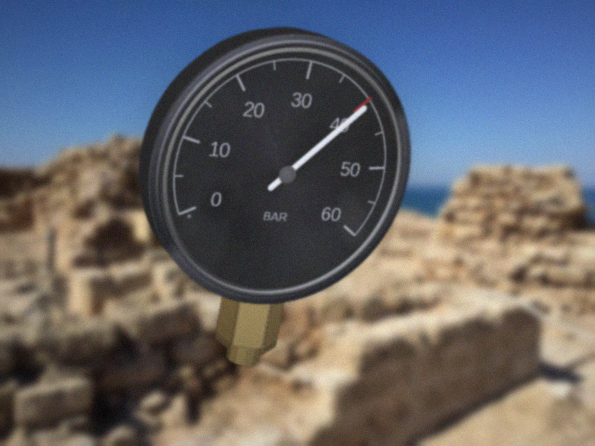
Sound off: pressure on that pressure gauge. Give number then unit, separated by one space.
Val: 40 bar
